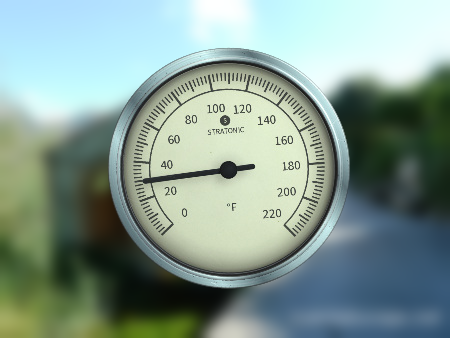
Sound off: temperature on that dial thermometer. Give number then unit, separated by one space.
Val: 30 °F
